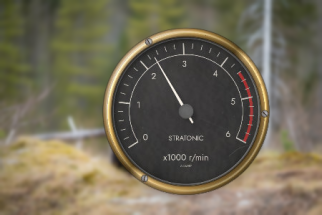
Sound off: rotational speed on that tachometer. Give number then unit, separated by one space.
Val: 2300 rpm
